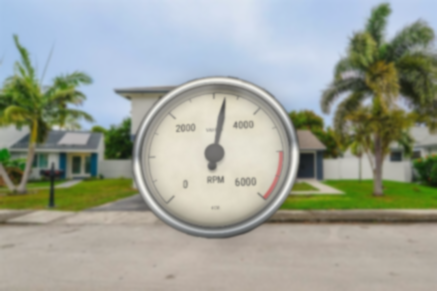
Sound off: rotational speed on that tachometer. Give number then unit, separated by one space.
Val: 3250 rpm
